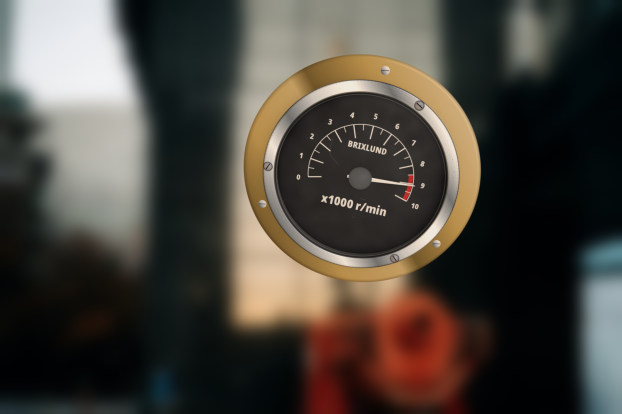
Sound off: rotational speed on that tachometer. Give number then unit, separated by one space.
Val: 9000 rpm
